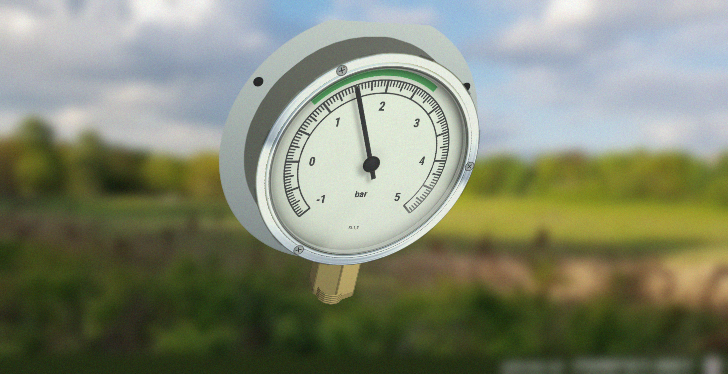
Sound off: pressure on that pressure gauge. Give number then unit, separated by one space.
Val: 1.5 bar
